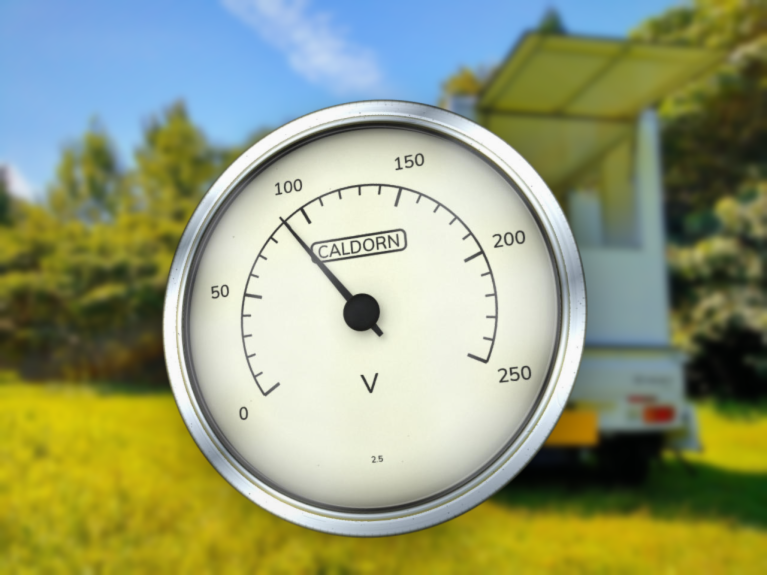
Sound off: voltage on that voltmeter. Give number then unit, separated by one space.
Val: 90 V
